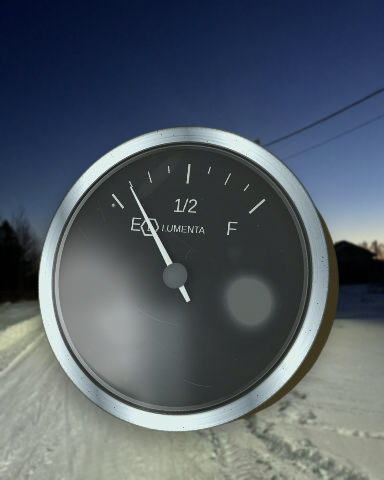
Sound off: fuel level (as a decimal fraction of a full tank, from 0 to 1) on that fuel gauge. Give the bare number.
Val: 0.125
